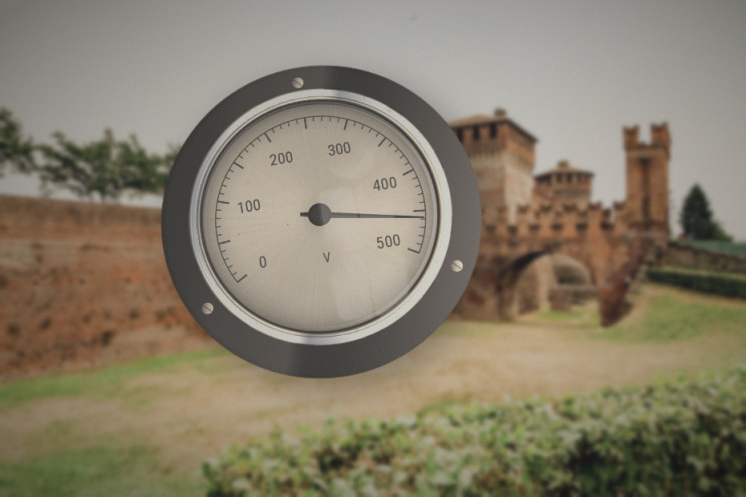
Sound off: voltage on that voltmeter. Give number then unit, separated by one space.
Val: 460 V
